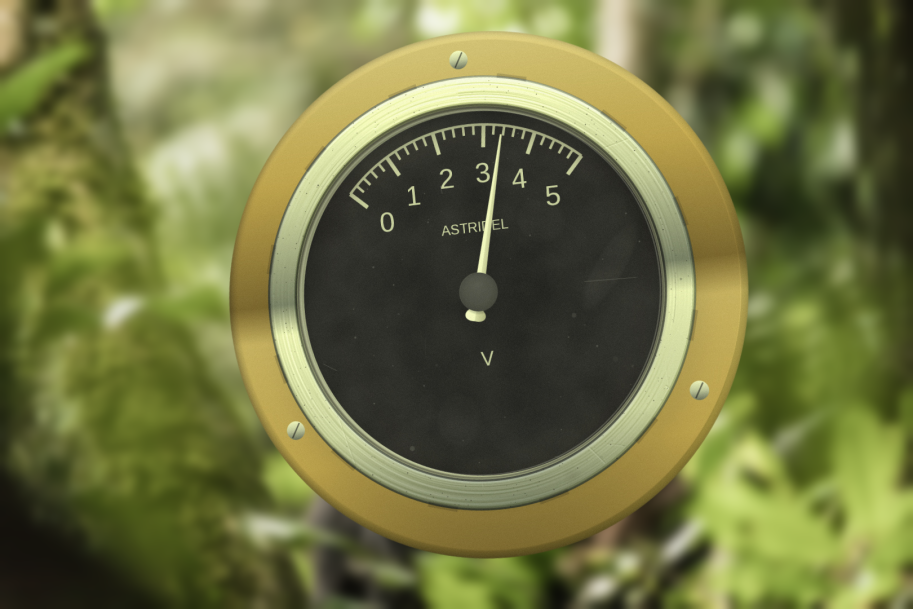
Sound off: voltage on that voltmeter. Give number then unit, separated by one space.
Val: 3.4 V
